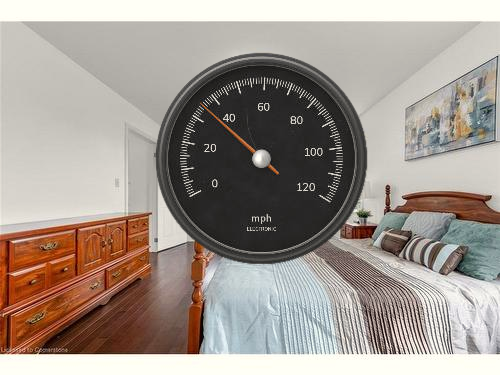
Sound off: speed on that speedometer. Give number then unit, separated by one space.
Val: 35 mph
